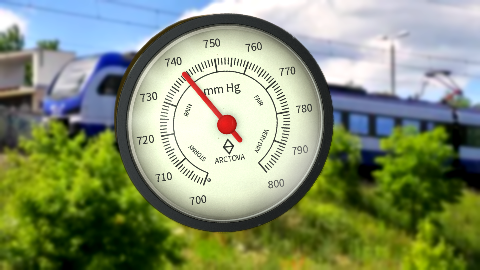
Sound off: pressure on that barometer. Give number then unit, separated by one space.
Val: 740 mmHg
